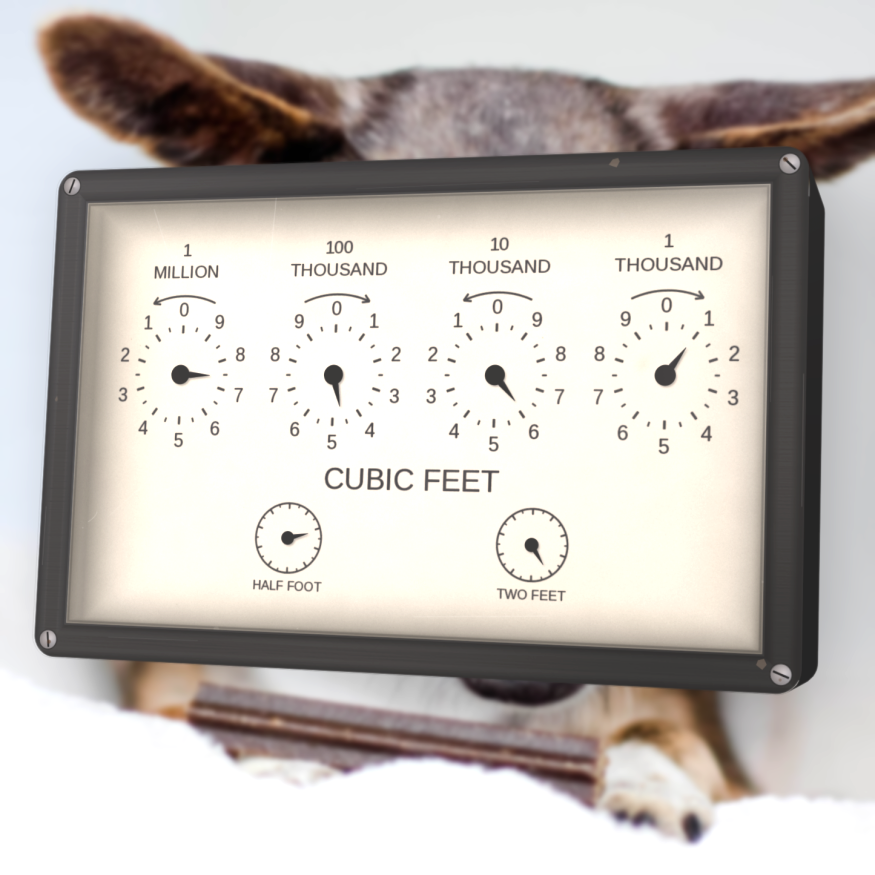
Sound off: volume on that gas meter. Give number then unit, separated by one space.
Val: 746100 ft³
